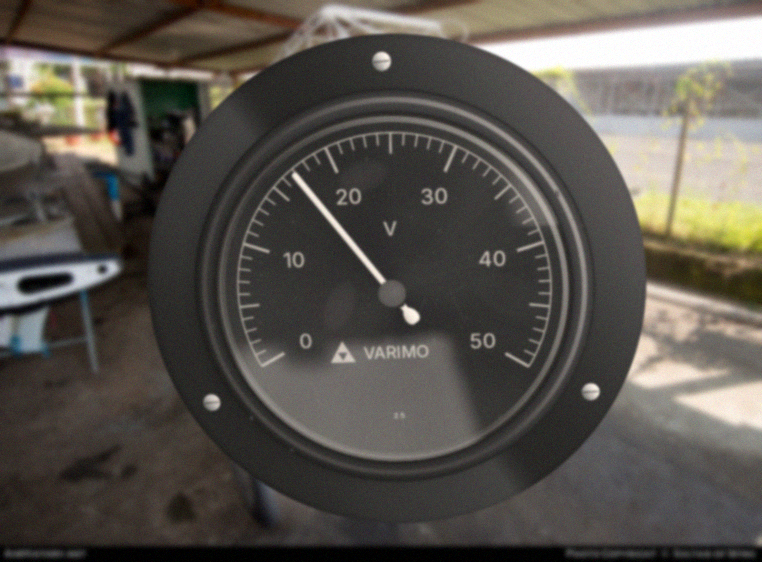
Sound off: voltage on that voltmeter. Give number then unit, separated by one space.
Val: 17 V
